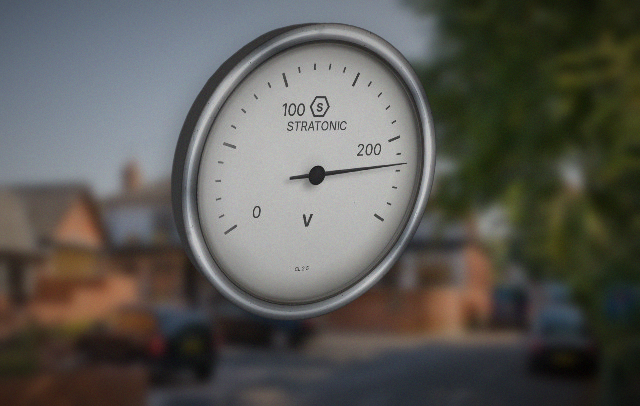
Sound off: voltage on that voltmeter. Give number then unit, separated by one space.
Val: 215 V
